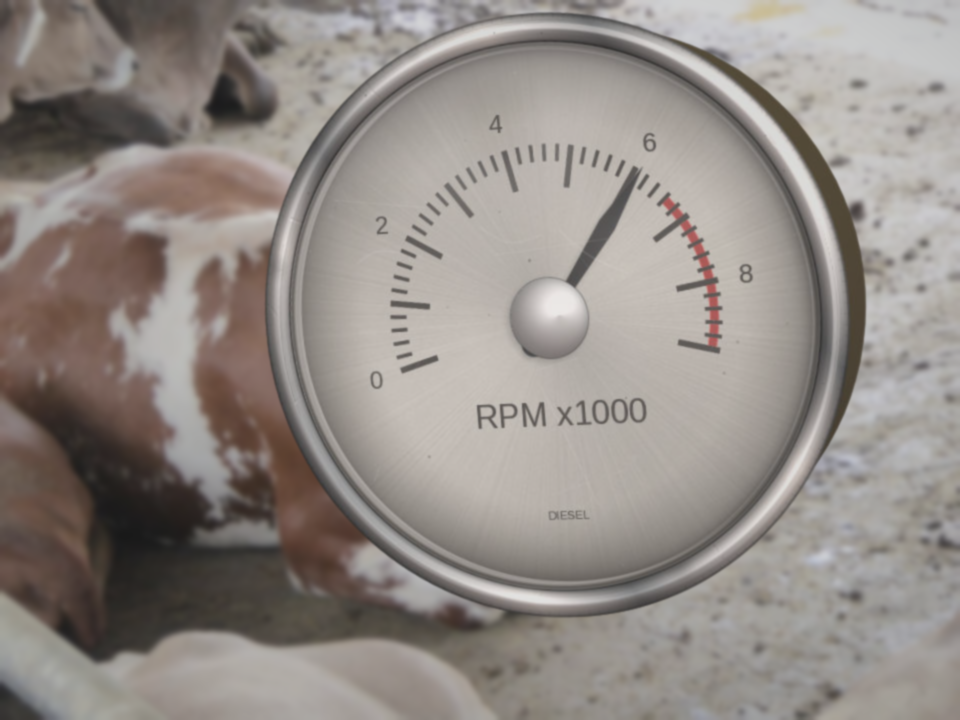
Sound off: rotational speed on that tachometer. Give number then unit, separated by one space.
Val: 6100 rpm
